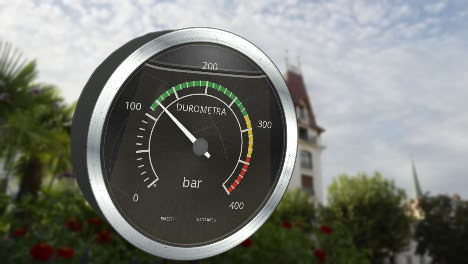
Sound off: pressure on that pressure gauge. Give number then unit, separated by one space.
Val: 120 bar
